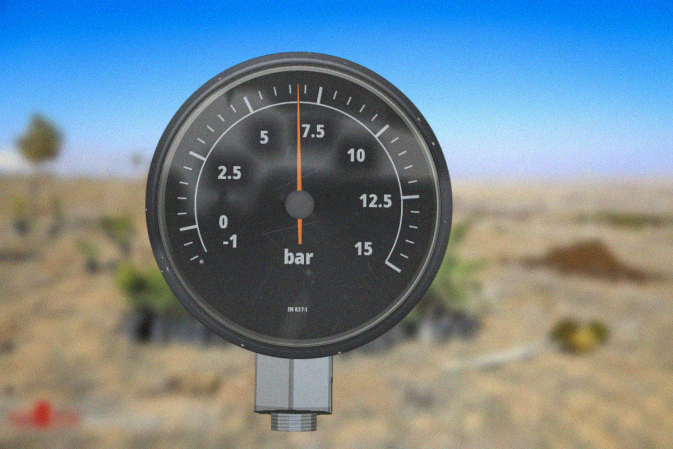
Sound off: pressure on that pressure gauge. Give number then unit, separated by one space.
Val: 6.75 bar
